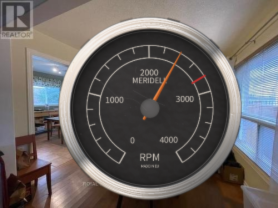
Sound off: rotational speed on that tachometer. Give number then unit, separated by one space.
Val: 2400 rpm
